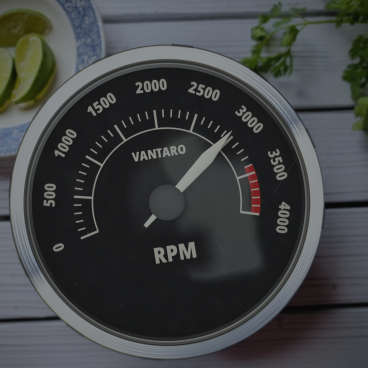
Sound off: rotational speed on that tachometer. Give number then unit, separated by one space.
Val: 2950 rpm
